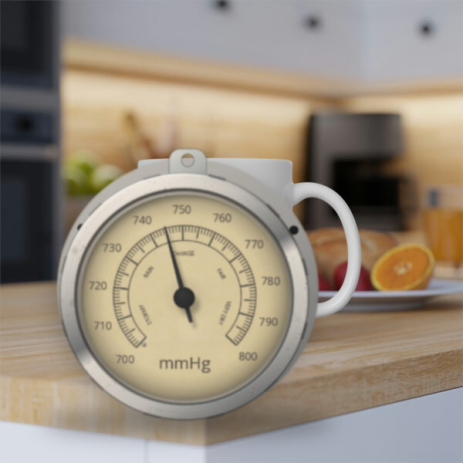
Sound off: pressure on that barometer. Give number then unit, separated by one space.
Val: 745 mmHg
